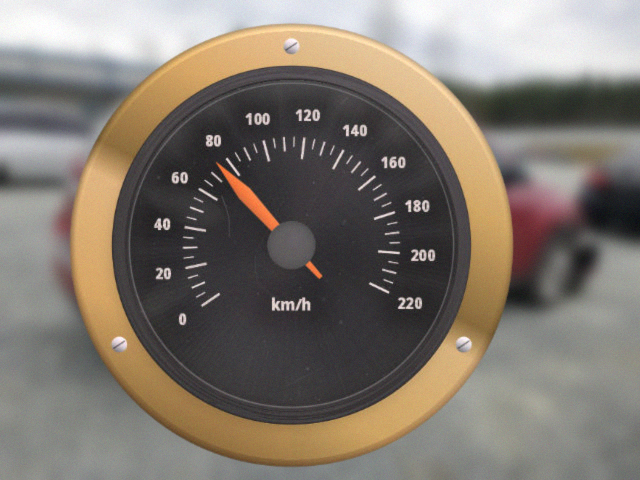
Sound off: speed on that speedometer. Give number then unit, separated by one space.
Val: 75 km/h
